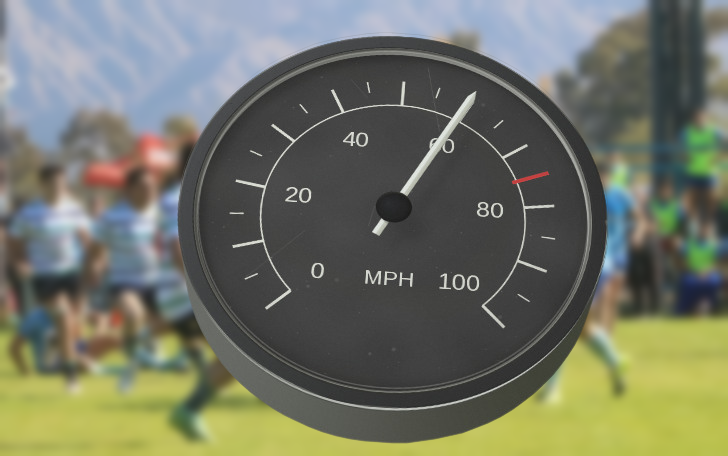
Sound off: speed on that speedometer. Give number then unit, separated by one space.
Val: 60 mph
